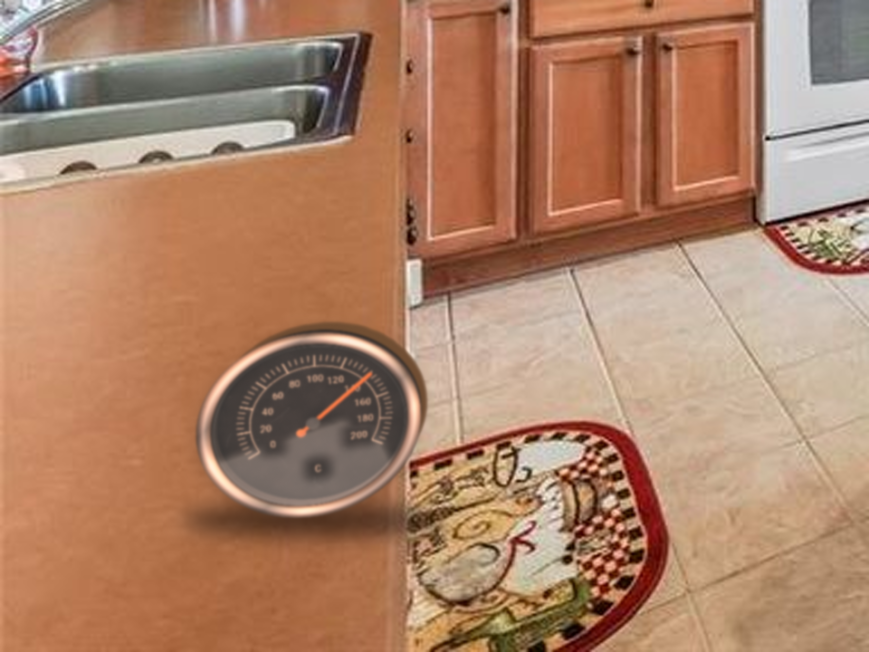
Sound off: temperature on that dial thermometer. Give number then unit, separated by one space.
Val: 140 °C
